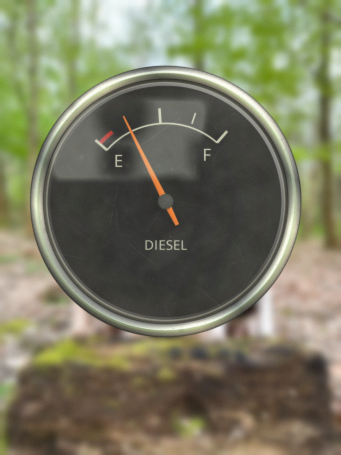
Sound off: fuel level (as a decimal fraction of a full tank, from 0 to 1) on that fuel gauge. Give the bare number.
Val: 0.25
